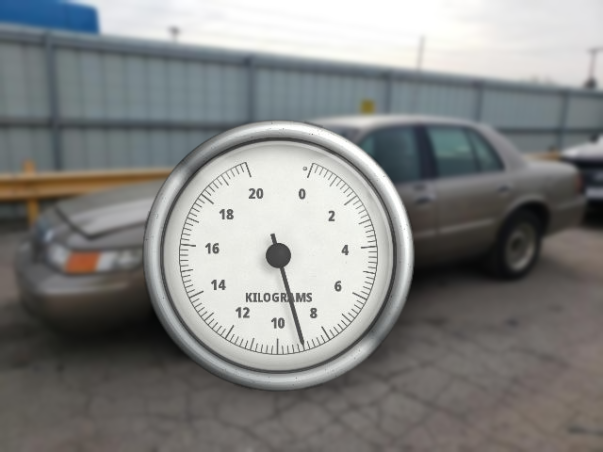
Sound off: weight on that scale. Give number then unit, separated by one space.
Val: 9 kg
